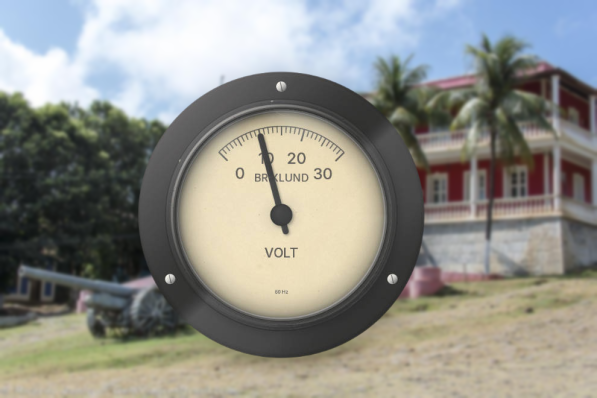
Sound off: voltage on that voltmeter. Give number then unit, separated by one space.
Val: 10 V
